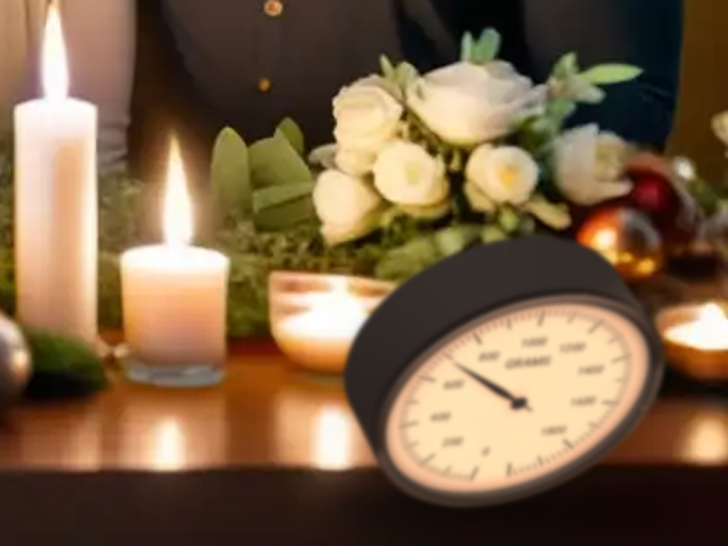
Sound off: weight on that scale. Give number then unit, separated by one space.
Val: 700 g
